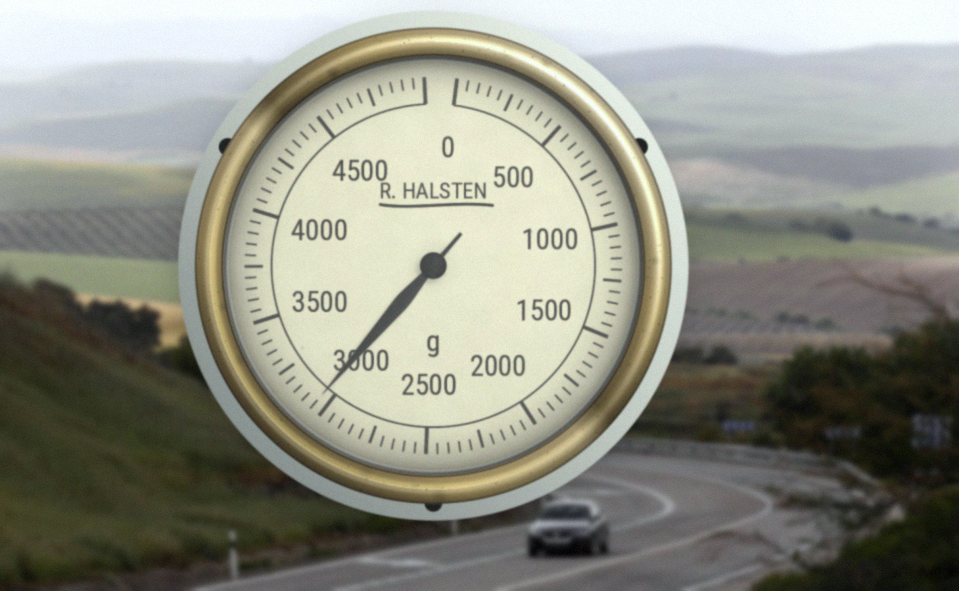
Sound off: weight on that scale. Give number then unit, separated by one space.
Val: 3050 g
